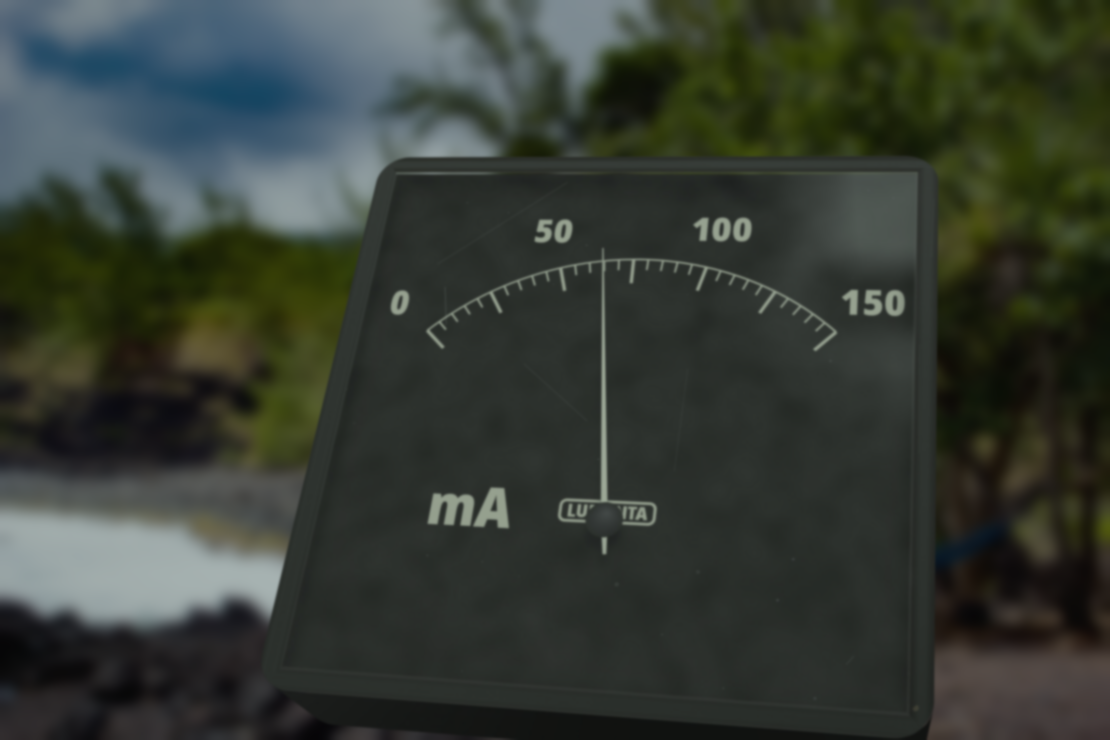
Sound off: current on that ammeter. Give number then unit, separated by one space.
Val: 65 mA
